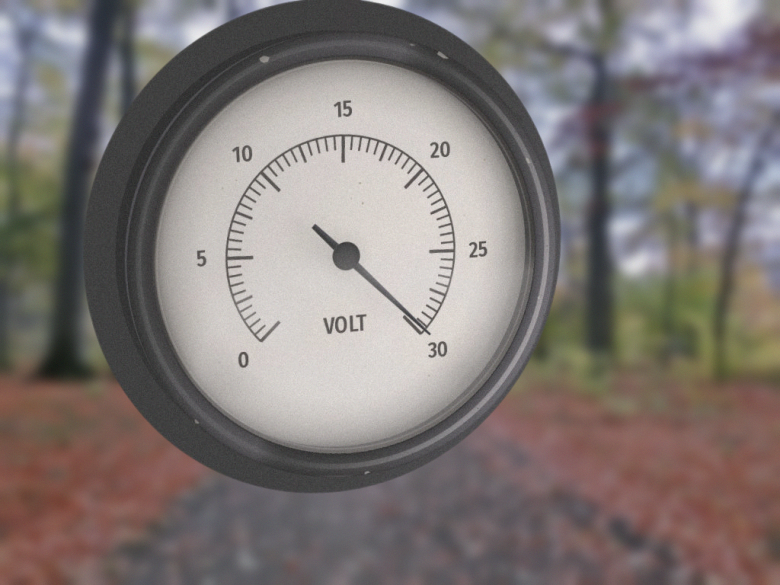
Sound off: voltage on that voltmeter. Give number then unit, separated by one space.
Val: 29.75 V
